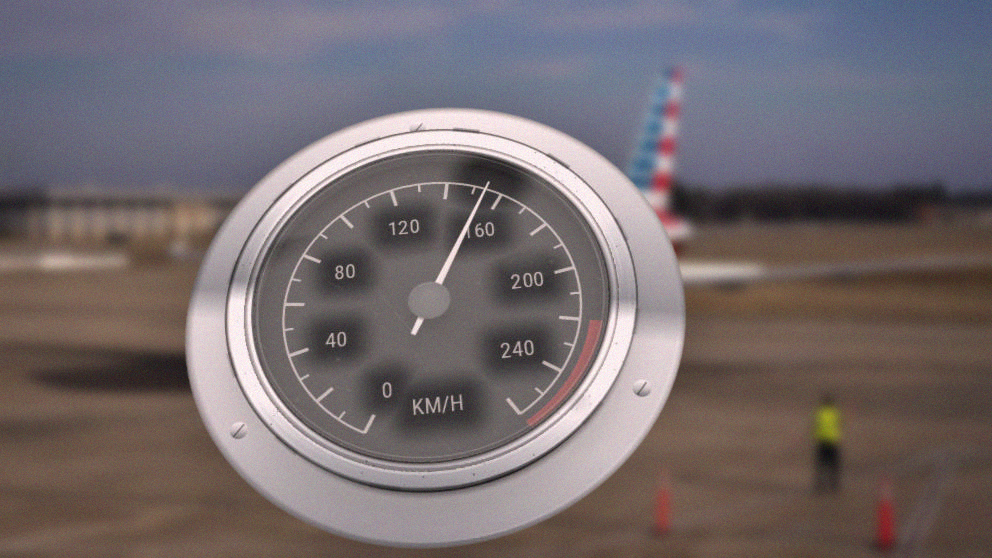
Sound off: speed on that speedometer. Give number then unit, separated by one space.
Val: 155 km/h
